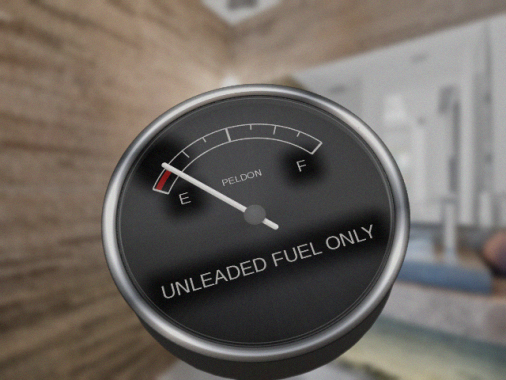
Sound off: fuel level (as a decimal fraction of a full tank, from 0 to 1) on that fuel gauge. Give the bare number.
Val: 0.125
